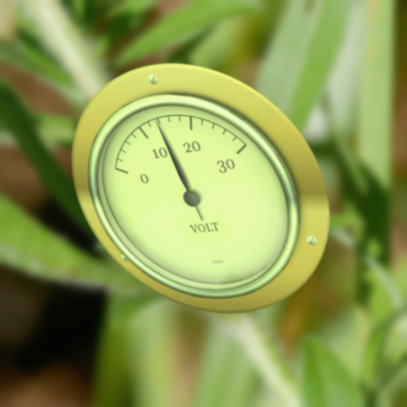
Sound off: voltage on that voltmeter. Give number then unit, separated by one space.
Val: 14 V
